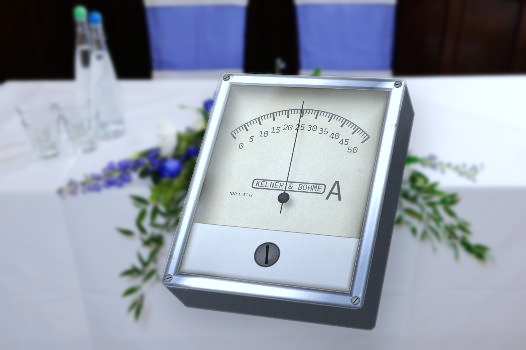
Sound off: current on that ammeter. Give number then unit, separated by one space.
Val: 25 A
